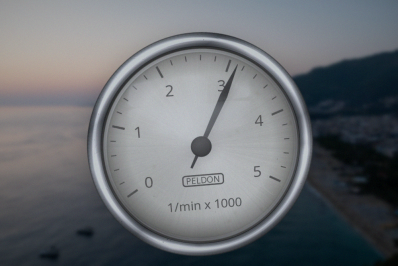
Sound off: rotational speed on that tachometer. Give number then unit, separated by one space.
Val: 3100 rpm
